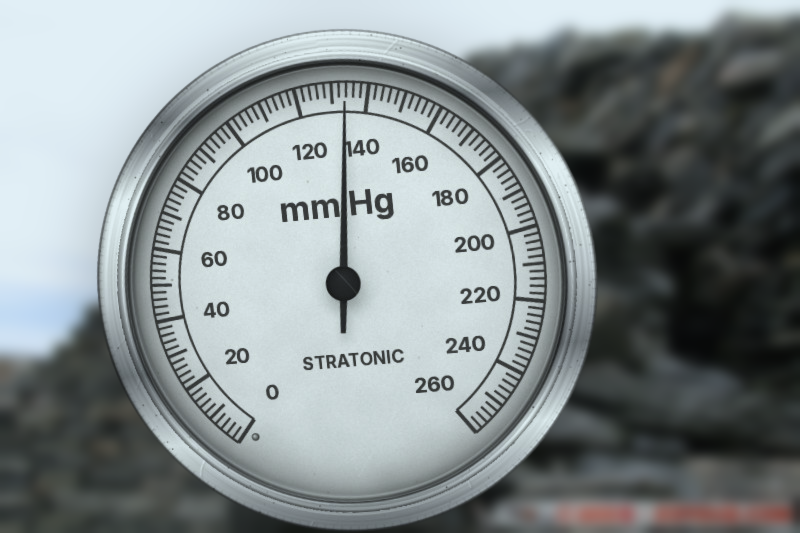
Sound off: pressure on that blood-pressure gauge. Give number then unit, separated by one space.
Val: 134 mmHg
